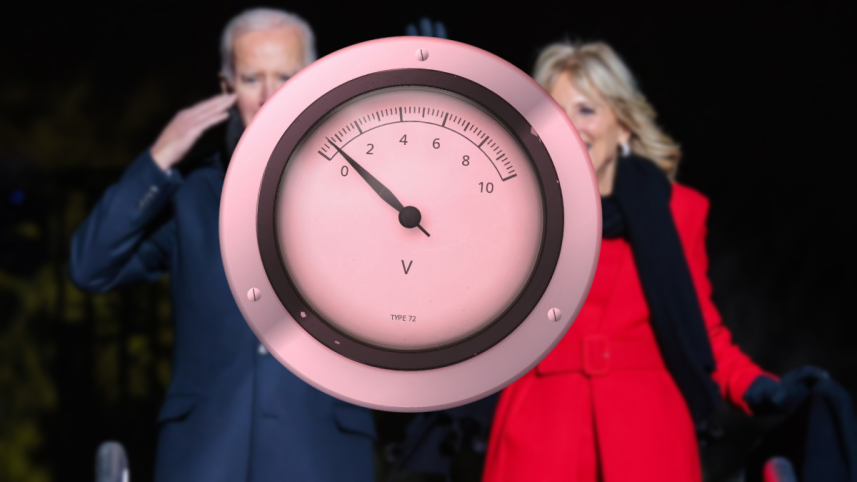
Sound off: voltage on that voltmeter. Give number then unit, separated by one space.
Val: 0.6 V
